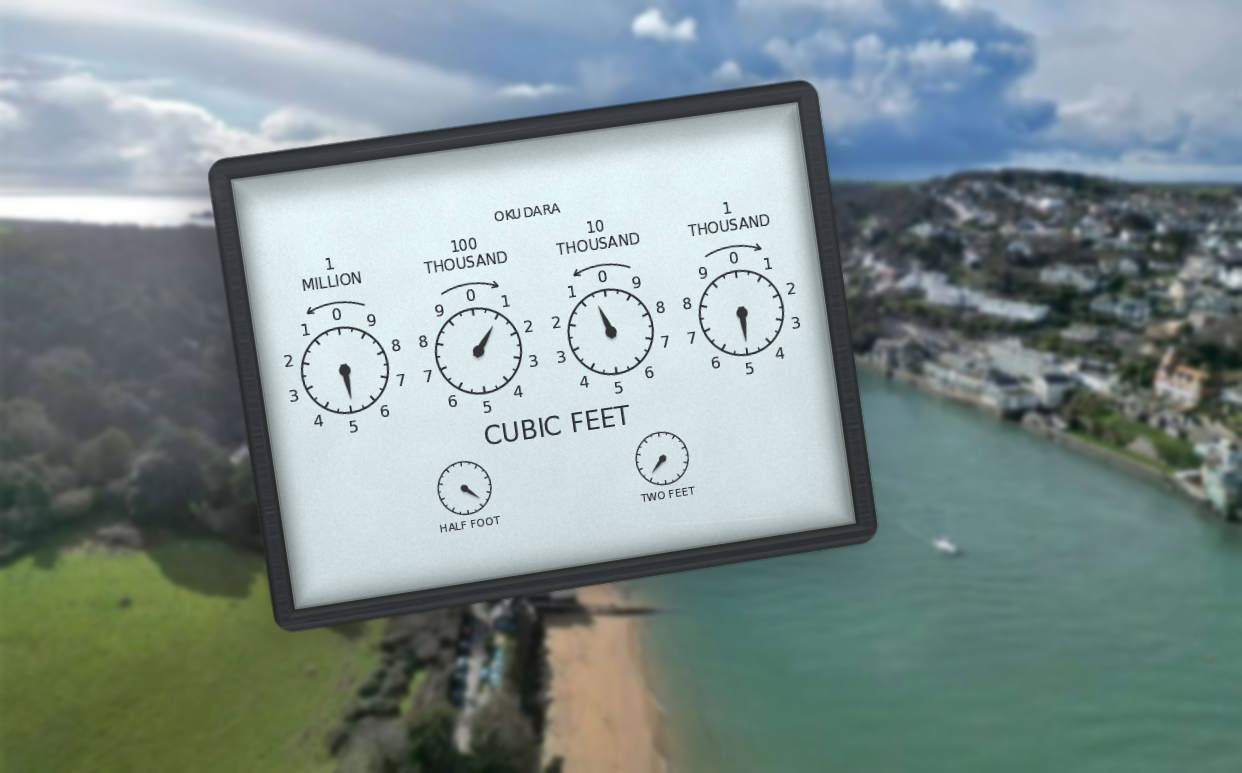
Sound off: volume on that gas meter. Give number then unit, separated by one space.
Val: 510500 ft³
